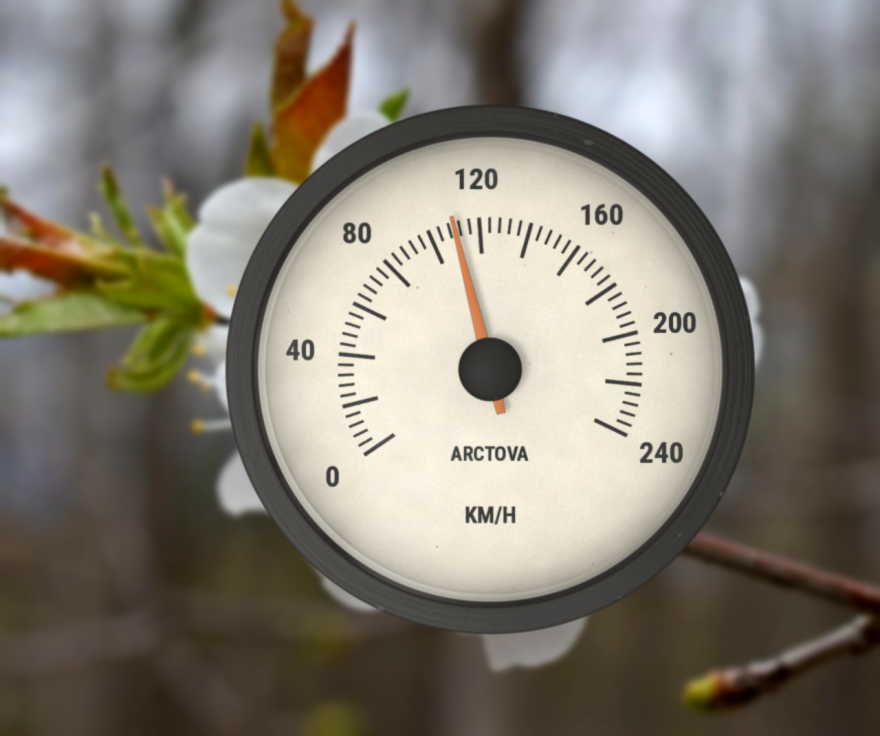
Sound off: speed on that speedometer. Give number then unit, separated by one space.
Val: 110 km/h
